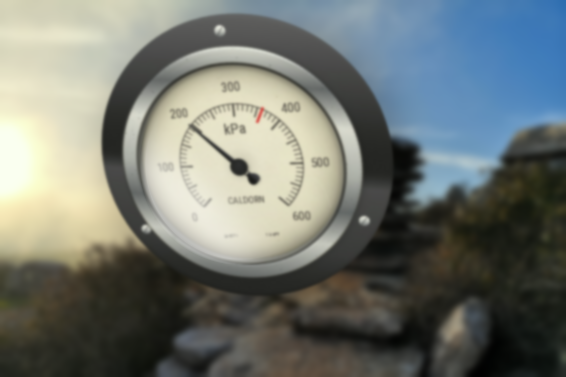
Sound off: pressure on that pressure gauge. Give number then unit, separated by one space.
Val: 200 kPa
